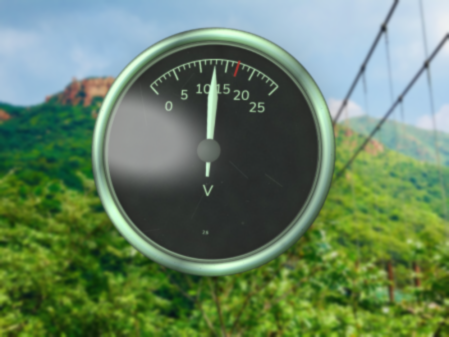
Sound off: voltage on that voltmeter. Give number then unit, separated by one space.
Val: 13 V
